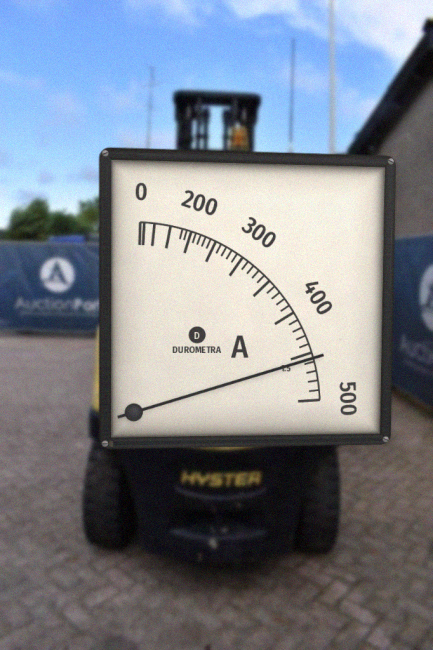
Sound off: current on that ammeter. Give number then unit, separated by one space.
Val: 455 A
